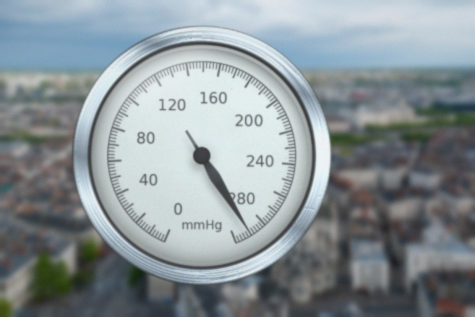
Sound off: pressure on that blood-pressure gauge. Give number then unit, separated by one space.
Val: 290 mmHg
